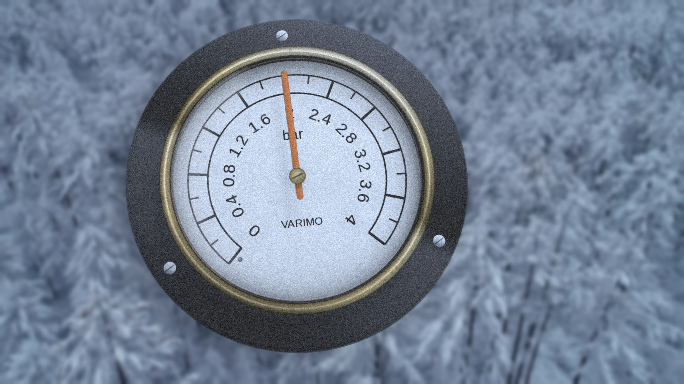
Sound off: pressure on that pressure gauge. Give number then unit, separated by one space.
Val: 2 bar
